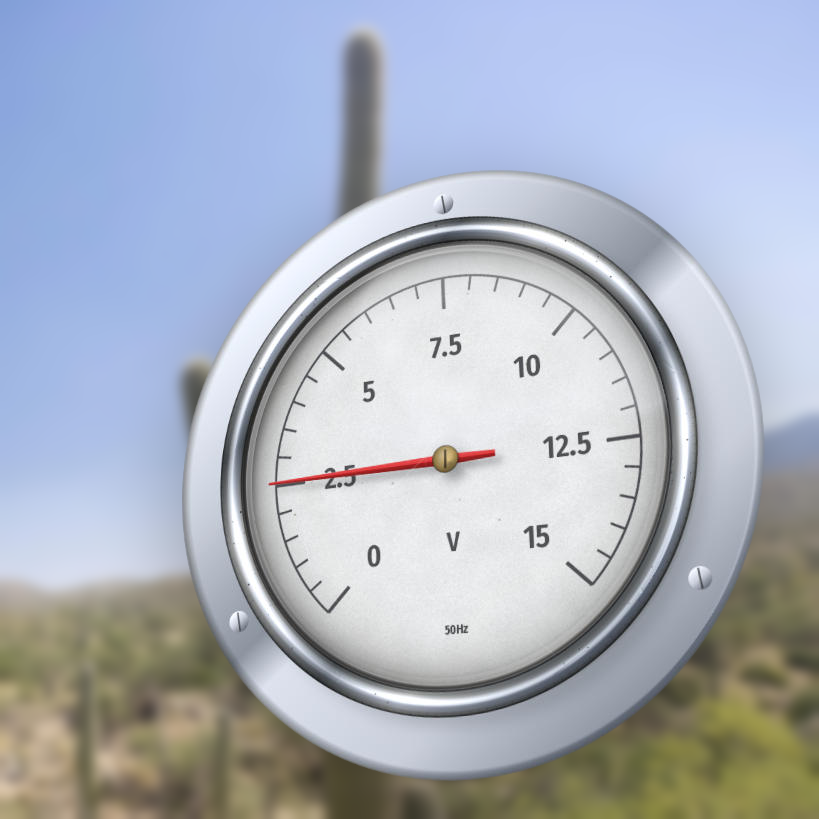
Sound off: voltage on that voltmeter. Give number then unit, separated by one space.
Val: 2.5 V
